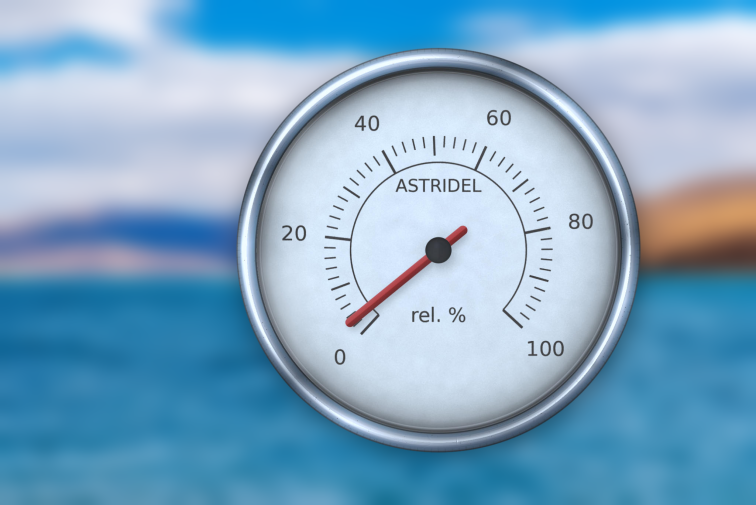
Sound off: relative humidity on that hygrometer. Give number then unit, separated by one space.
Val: 3 %
